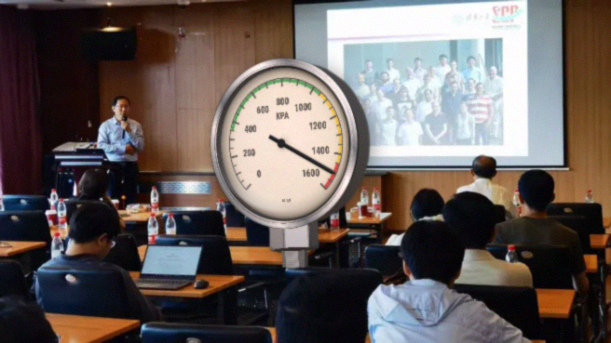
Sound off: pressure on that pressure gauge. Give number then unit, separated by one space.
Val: 1500 kPa
